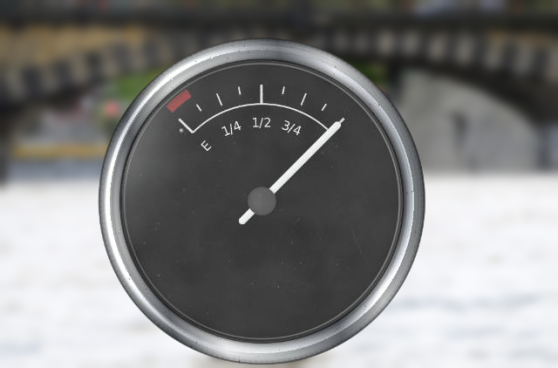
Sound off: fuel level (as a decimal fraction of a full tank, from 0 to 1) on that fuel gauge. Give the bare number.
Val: 1
